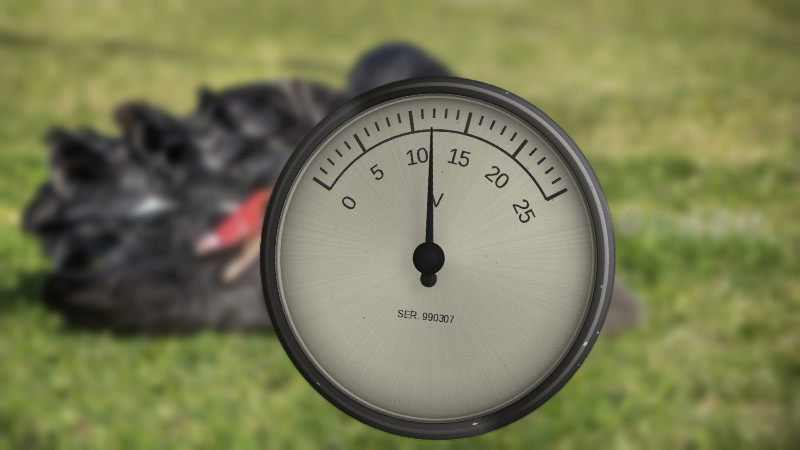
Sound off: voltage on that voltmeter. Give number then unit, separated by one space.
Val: 12 V
